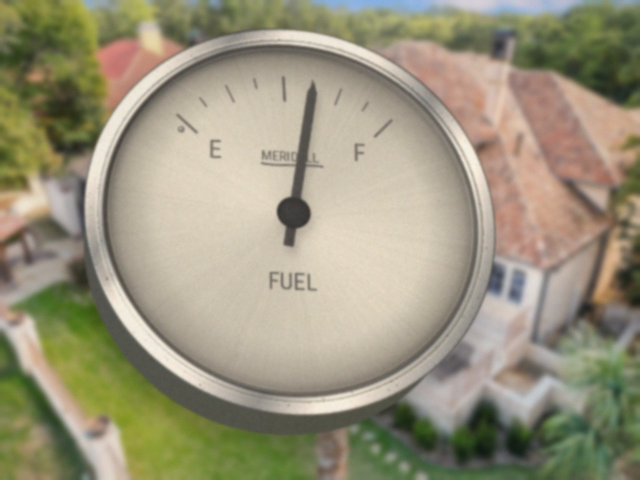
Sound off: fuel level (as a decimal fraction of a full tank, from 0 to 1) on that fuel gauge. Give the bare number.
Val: 0.625
